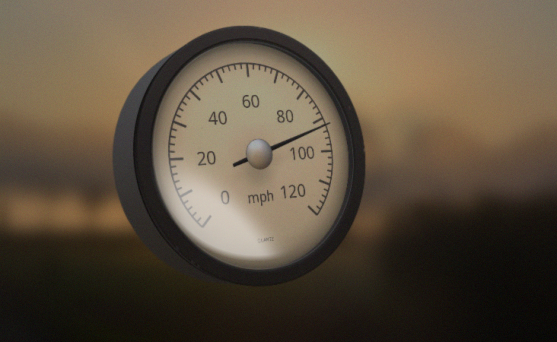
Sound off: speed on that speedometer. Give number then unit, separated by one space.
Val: 92 mph
